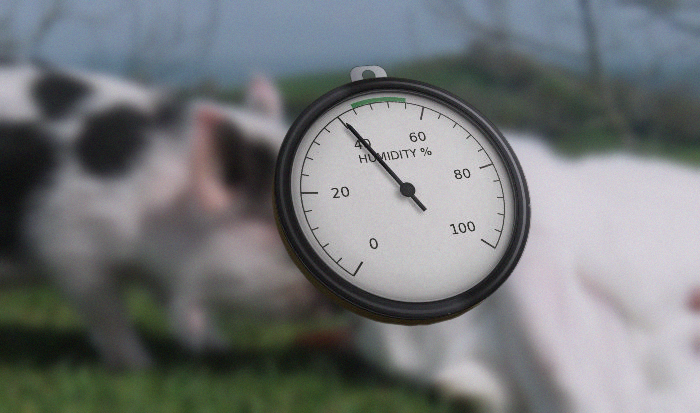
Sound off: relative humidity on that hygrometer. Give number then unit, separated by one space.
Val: 40 %
